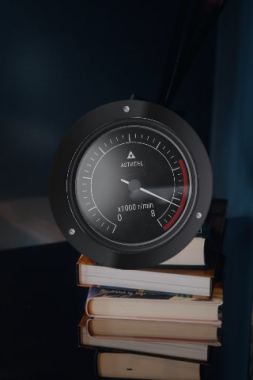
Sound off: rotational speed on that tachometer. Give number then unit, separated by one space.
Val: 7200 rpm
